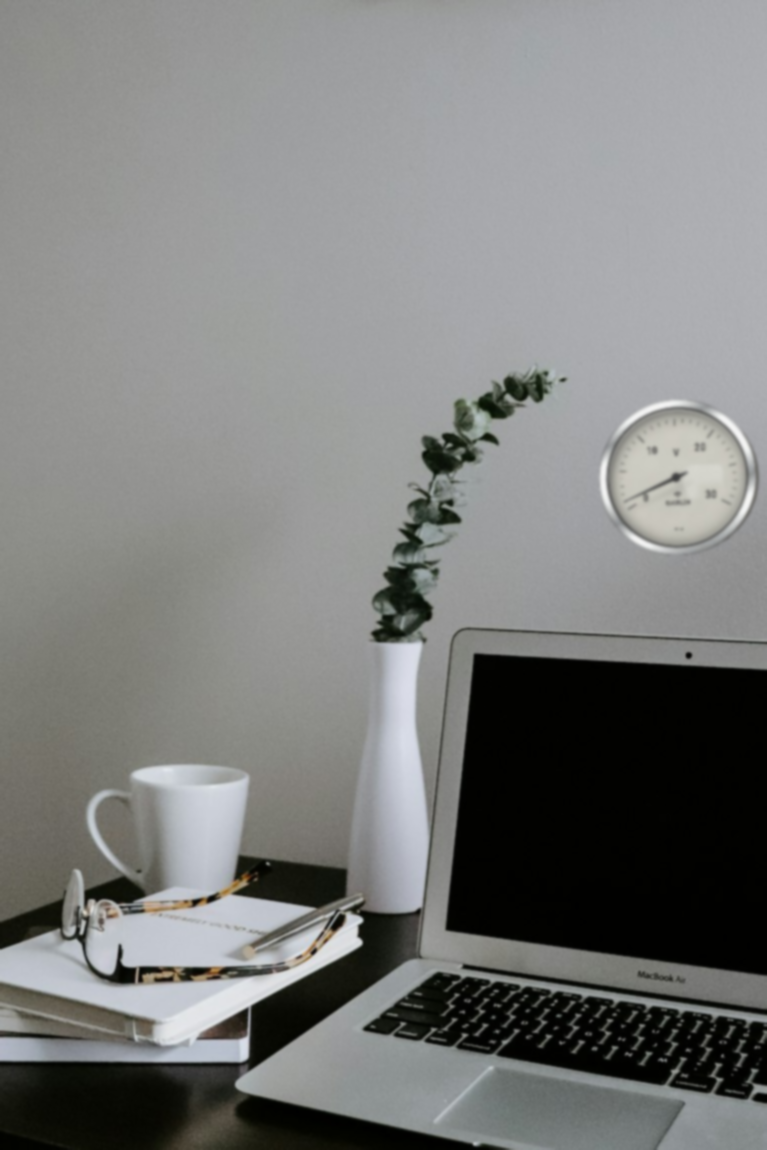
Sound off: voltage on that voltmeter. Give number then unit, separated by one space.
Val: 1 V
